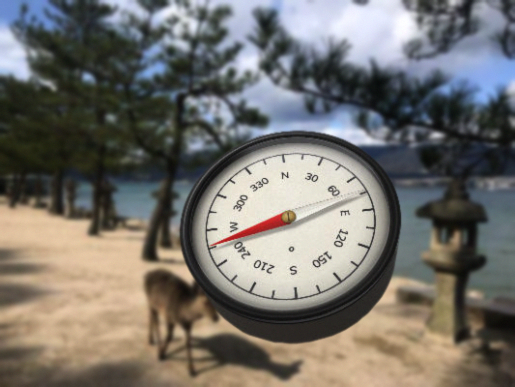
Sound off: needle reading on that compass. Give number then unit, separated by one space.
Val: 255 °
